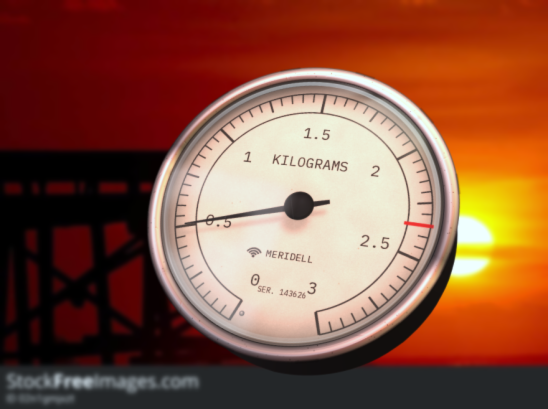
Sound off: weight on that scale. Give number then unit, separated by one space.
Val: 0.5 kg
